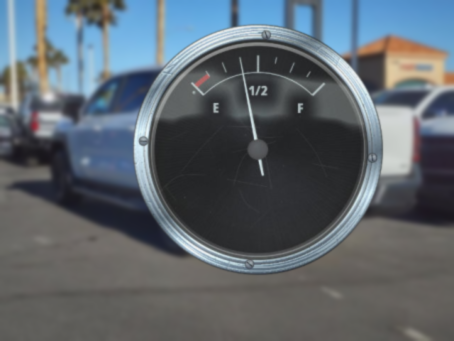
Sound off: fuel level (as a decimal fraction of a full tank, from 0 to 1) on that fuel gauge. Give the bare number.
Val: 0.375
